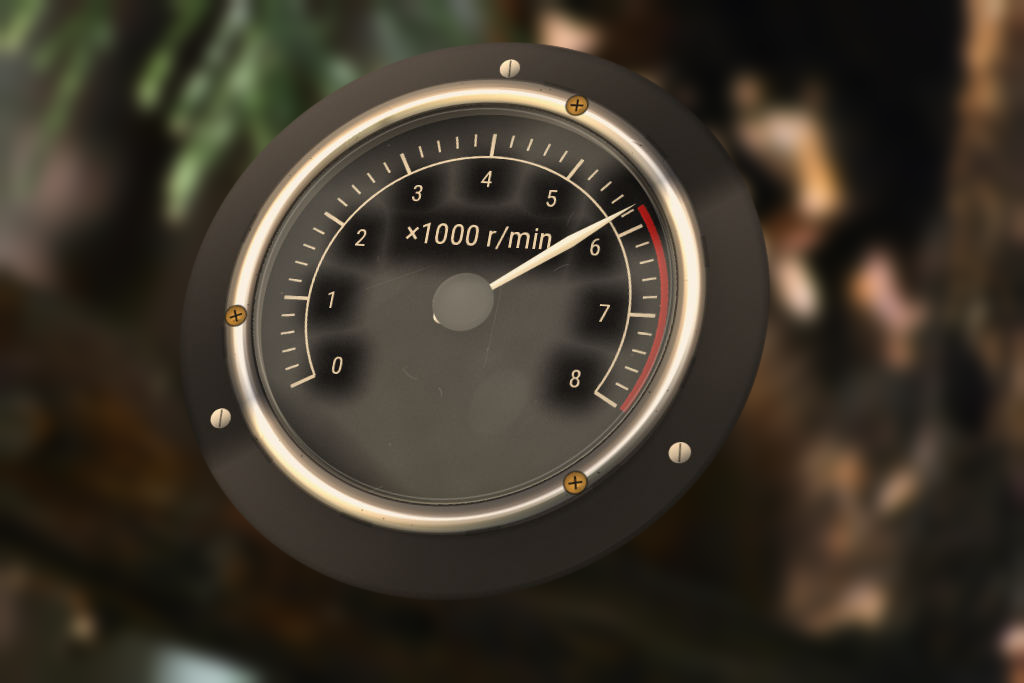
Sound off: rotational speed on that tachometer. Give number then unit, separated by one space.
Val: 5800 rpm
